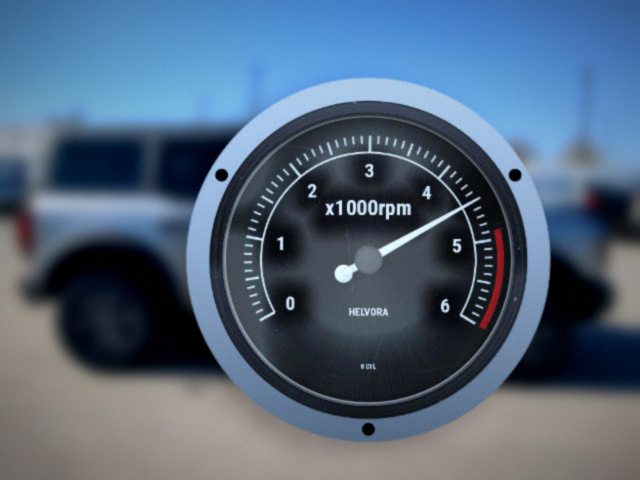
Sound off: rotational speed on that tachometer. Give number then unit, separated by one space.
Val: 4500 rpm
